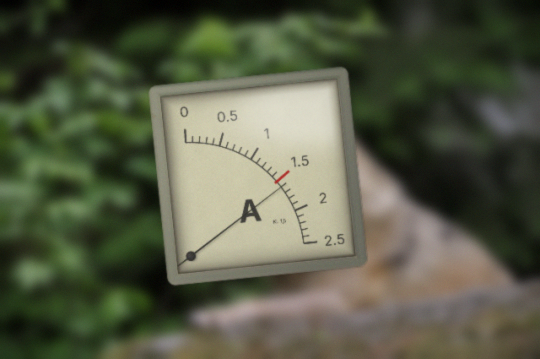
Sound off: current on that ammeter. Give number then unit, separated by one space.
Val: 1.6 A
